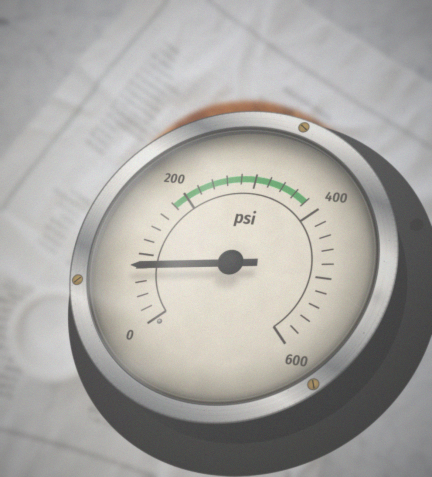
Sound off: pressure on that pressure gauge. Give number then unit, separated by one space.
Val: 80 psi
